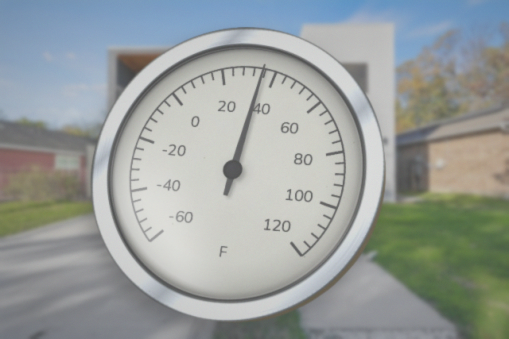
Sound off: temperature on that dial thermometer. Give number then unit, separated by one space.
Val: 36 °F
